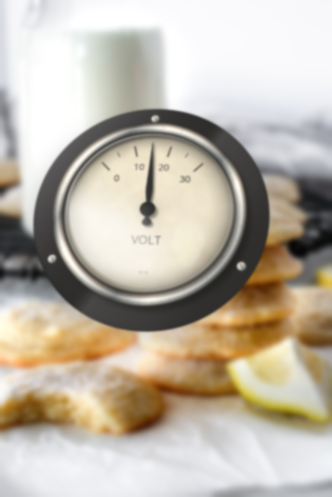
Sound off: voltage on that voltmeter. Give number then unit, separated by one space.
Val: 15 V
